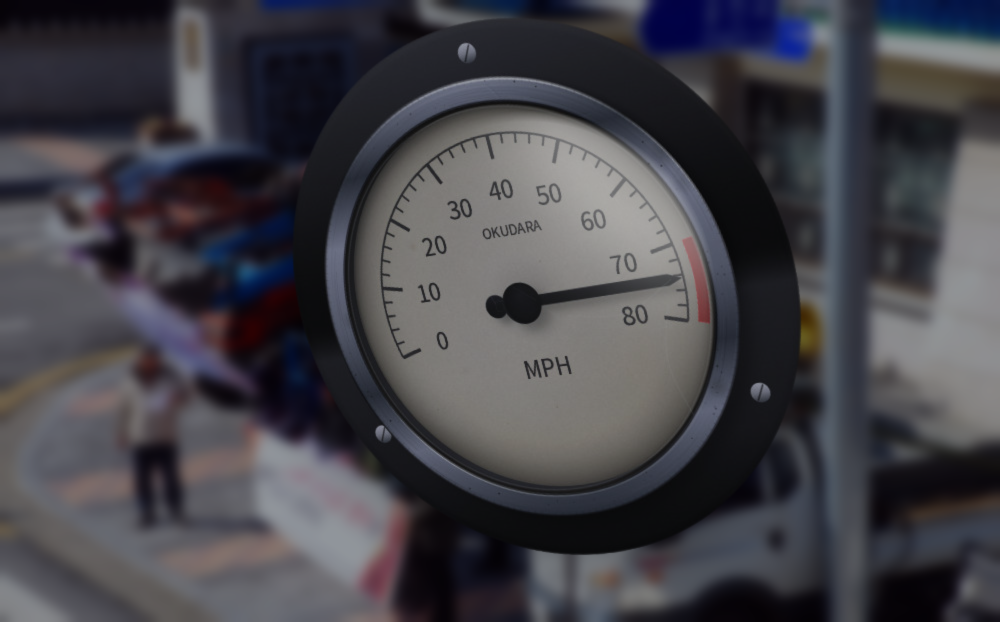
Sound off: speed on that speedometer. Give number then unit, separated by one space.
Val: 74 mph
